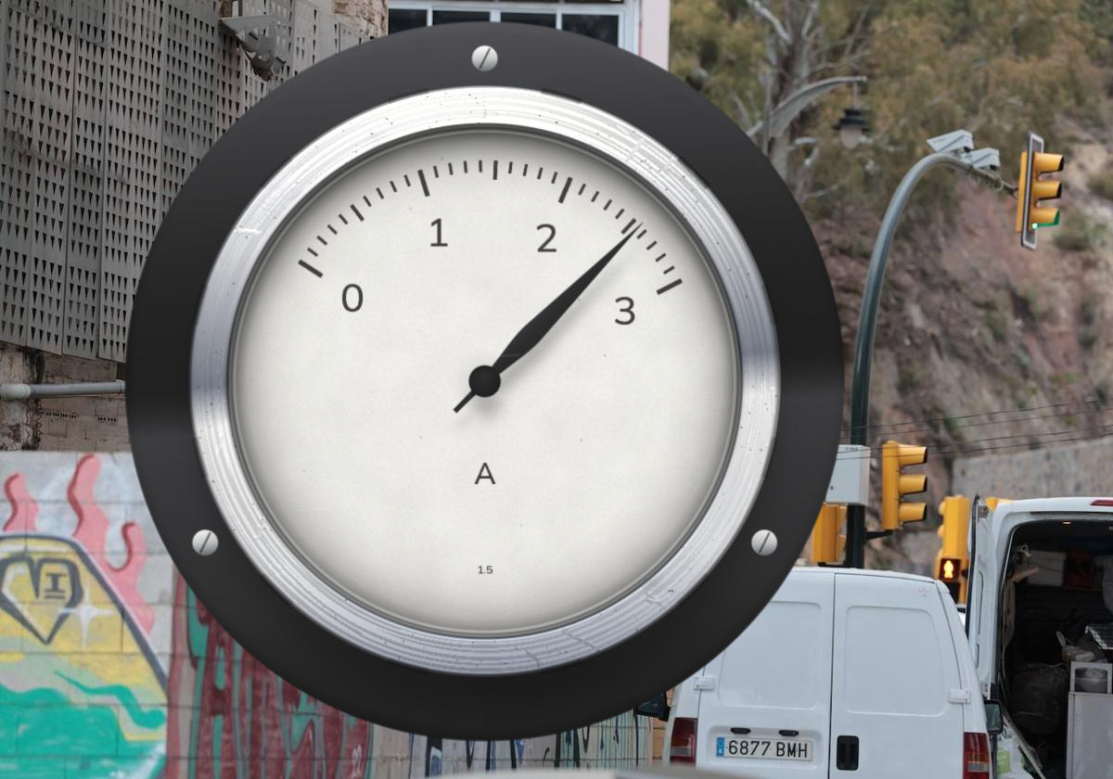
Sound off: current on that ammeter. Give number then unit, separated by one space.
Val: 2.55 A
